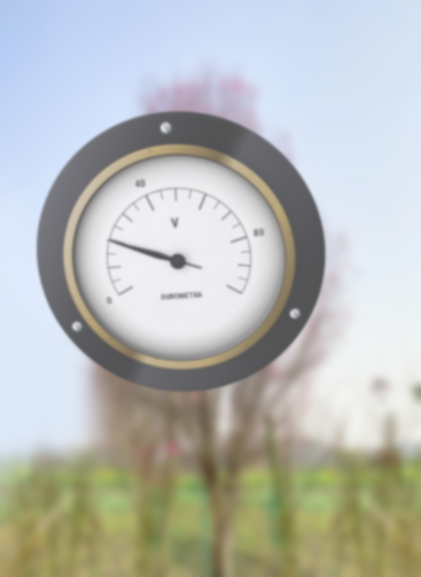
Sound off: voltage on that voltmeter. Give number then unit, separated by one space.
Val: 20 V
